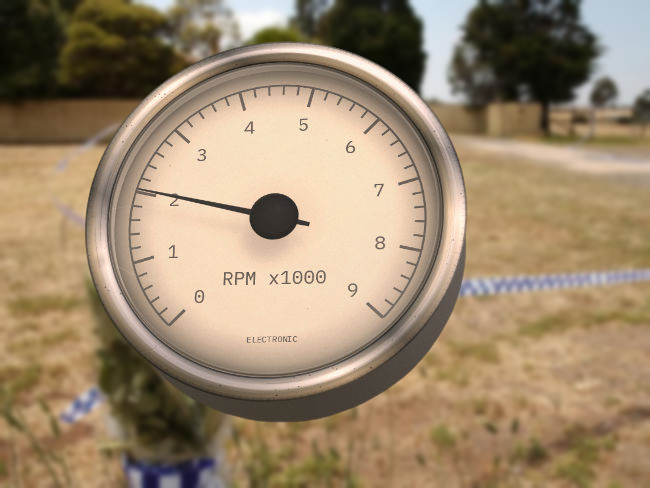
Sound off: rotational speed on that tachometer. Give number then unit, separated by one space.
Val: 2000 rpm
